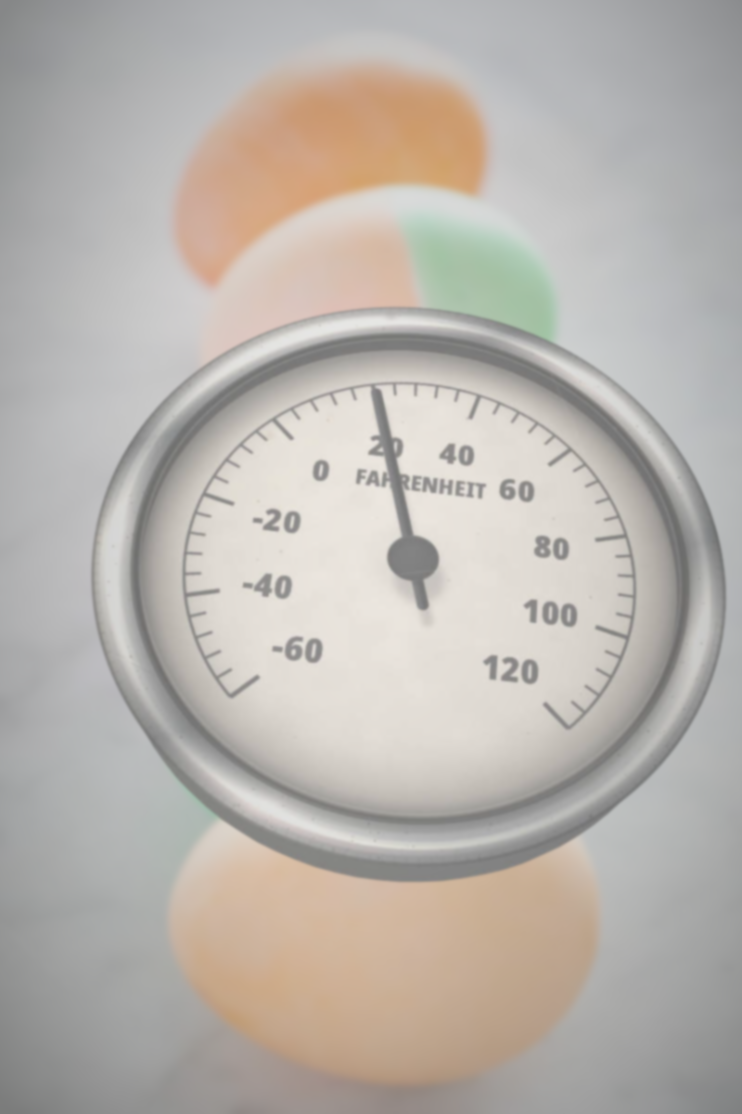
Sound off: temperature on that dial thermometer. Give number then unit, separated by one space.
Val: 20 °F
